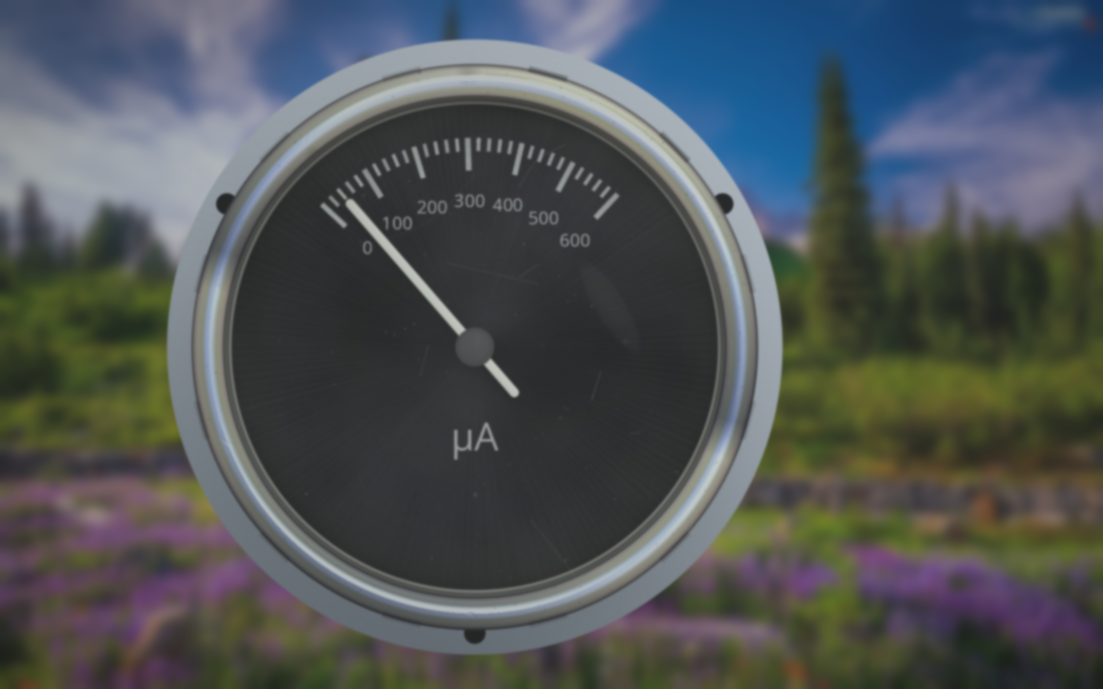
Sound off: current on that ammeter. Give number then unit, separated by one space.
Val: 40 µA
